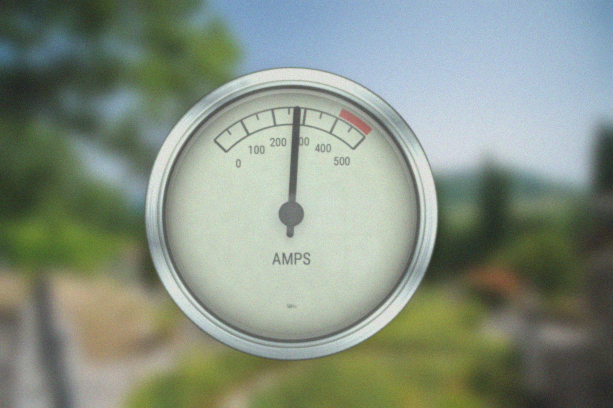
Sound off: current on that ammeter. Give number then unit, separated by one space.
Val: 275 A
